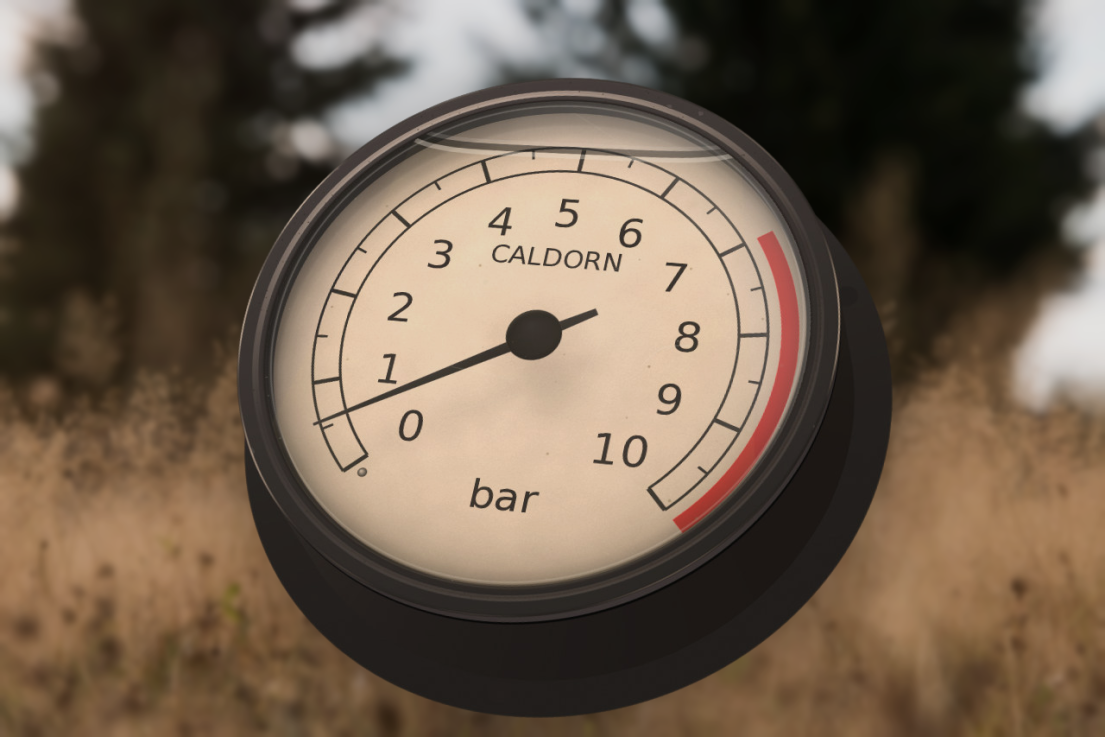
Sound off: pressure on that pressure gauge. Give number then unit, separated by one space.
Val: 0.5 bar
